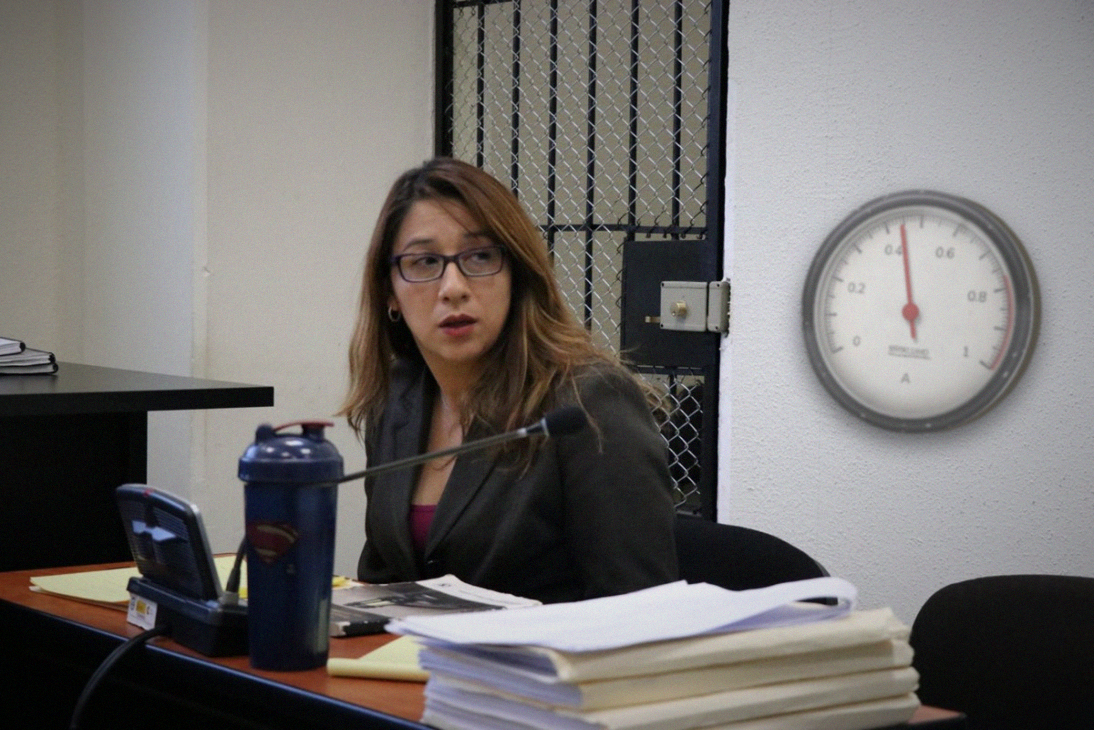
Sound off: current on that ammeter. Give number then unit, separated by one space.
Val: 0.45 A
